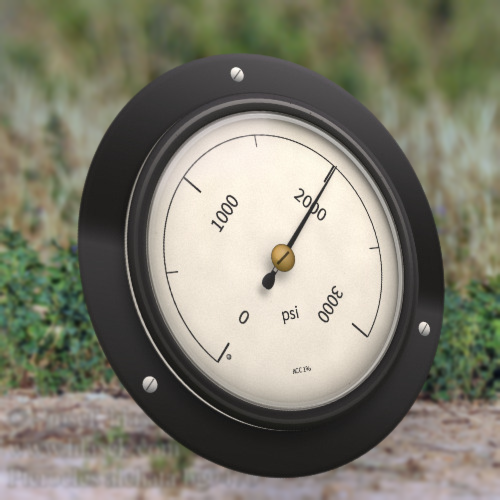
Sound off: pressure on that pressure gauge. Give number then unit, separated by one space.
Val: 2000 psi
